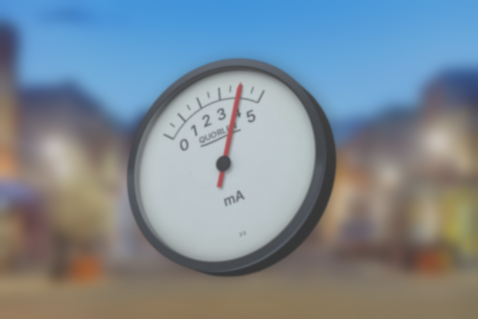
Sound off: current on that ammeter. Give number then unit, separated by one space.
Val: 4 mA
